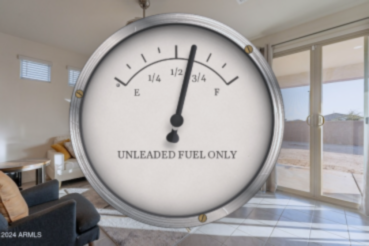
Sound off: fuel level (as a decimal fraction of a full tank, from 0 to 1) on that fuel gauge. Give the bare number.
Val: 0.625
